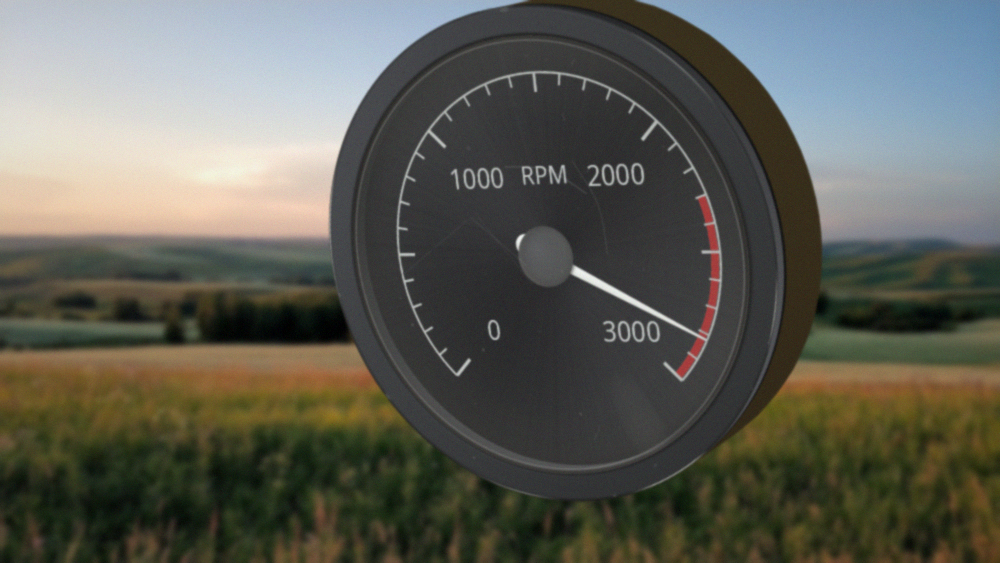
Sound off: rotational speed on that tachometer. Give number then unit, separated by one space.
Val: 2800 rpm
